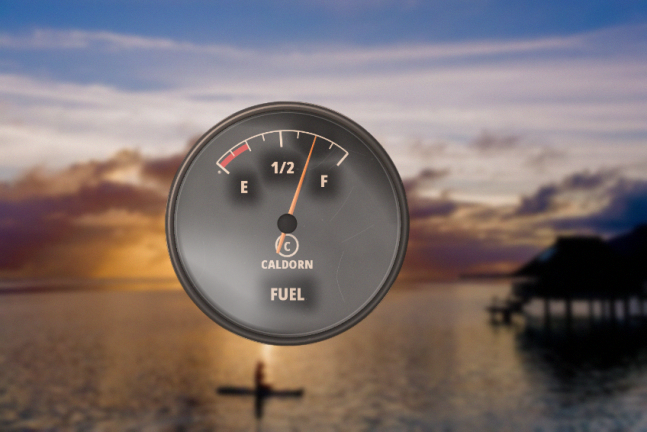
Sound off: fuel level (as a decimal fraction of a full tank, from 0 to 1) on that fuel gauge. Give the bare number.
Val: 0.75
